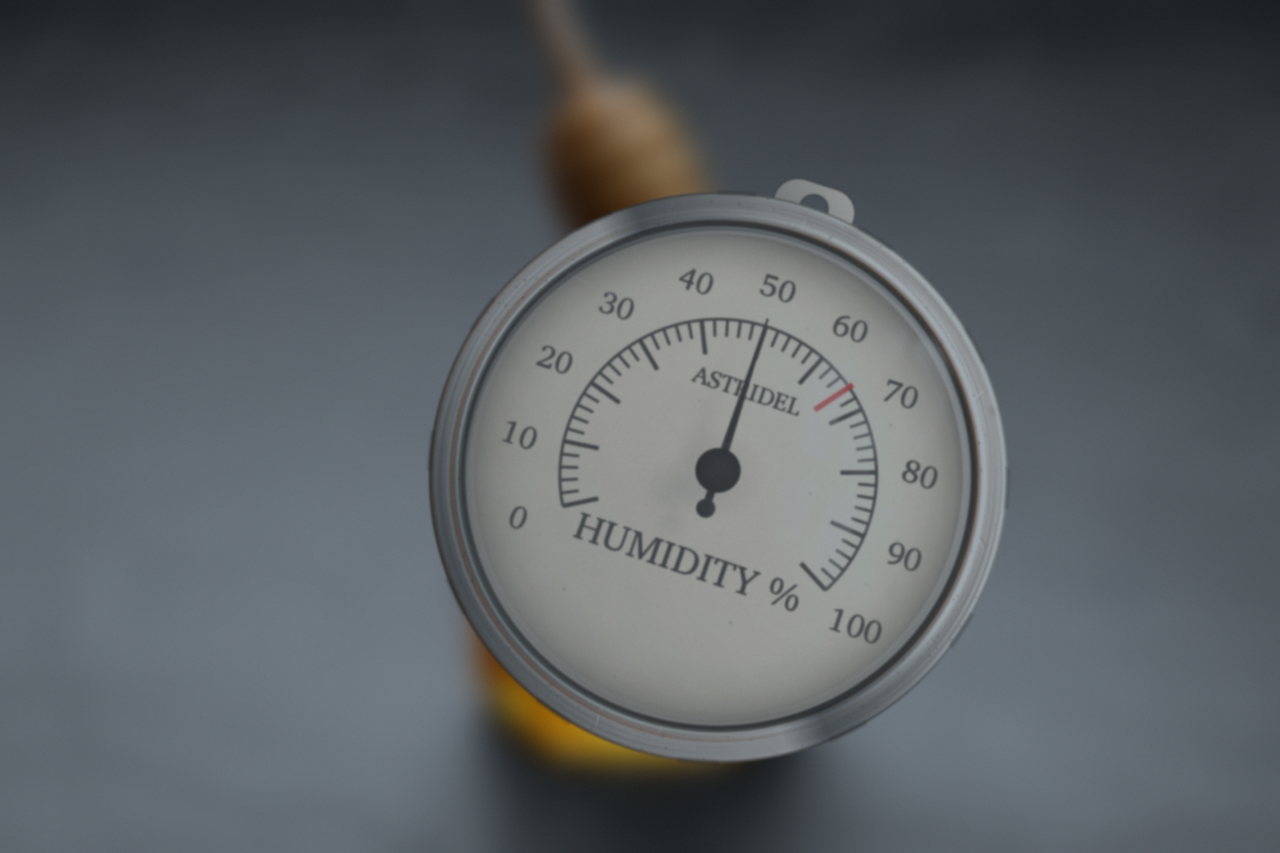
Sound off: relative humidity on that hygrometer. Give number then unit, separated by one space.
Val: 50 %
